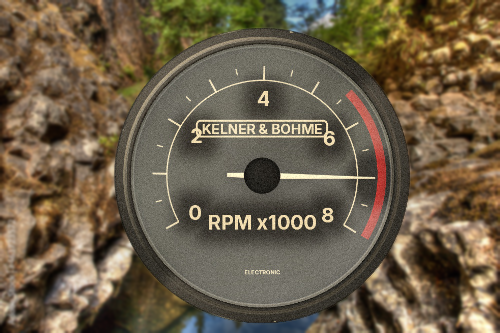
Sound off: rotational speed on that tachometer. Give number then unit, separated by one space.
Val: 7000 rpm
